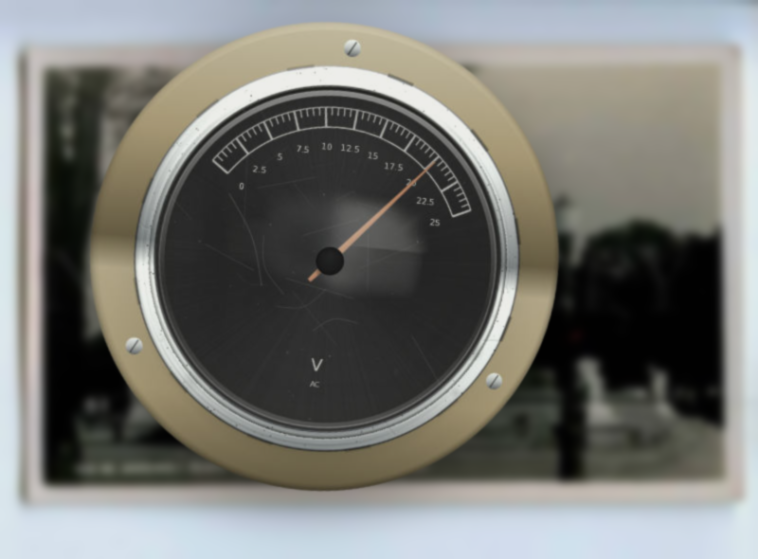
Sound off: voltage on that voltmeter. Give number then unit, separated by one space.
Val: 20 V
